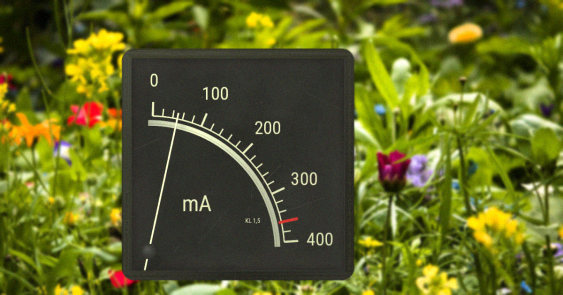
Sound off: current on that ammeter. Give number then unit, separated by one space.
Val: 50 mA
